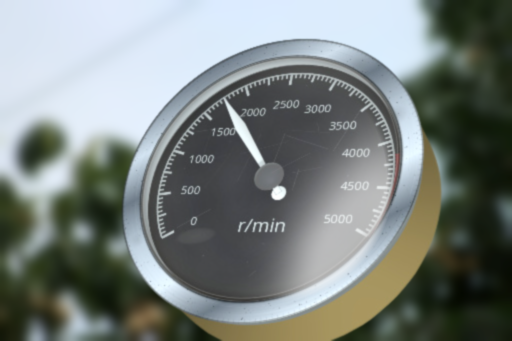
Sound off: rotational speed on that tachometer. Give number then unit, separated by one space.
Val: 1750 rpm
